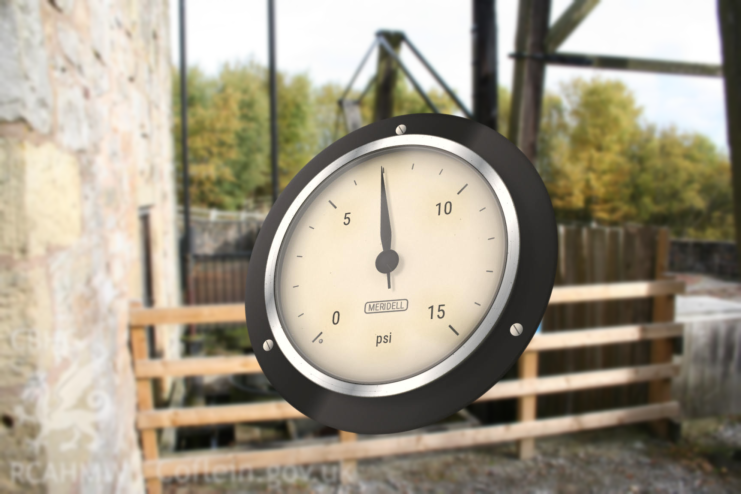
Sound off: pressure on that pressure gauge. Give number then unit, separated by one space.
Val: 7 psi
